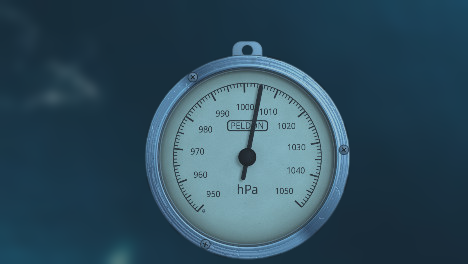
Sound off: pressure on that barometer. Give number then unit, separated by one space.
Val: 1005 hPa
